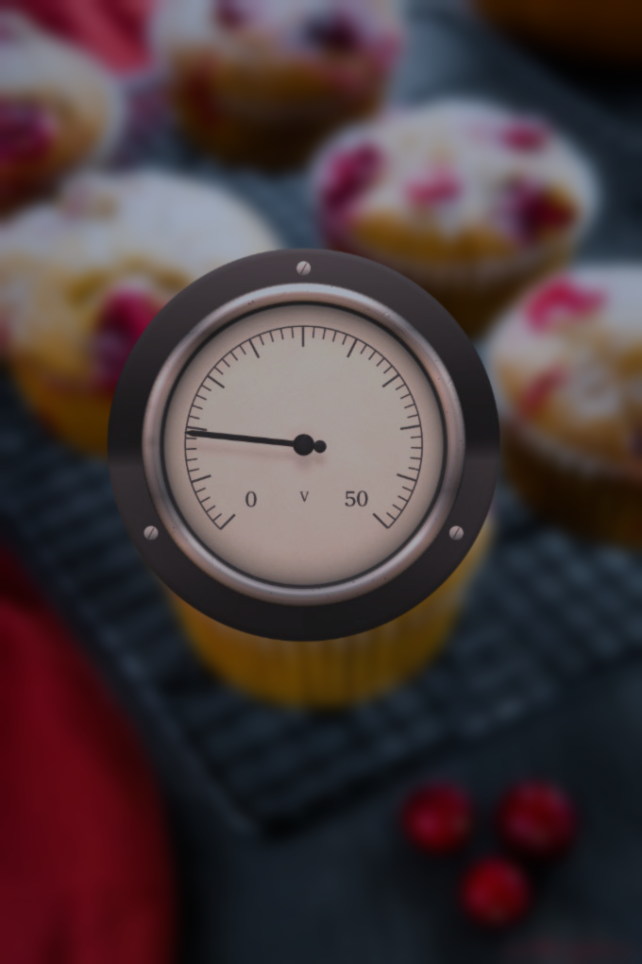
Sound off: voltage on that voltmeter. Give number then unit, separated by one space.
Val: 9.5 V
